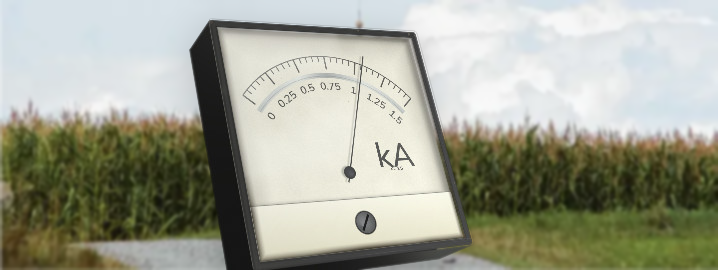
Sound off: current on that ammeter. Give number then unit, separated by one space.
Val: 1.05 kA
